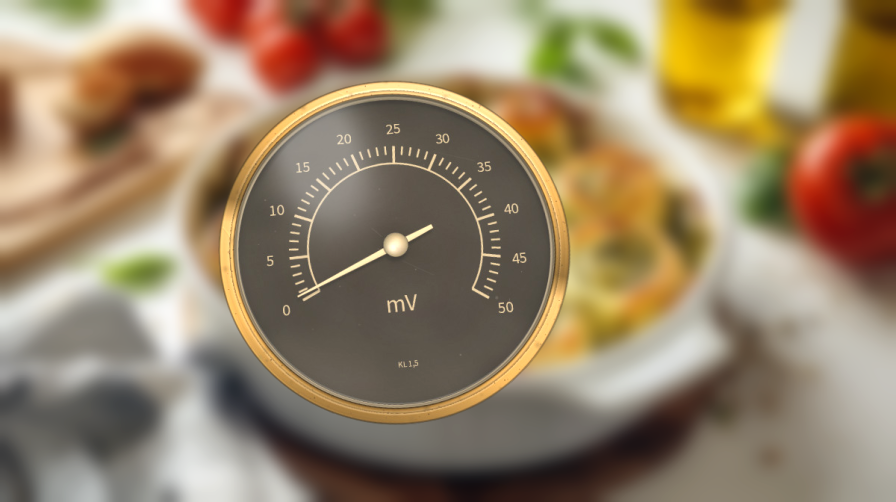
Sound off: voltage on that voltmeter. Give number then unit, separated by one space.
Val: 0.5 mV
